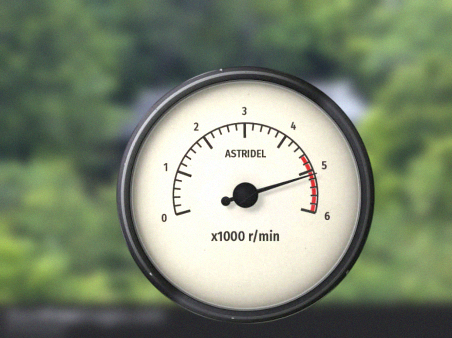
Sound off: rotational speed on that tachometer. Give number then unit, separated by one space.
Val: 5100 rpm
